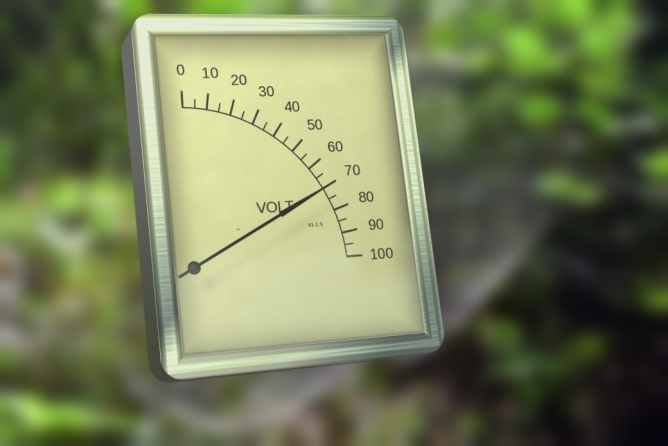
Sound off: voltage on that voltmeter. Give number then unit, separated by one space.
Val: 70 V
